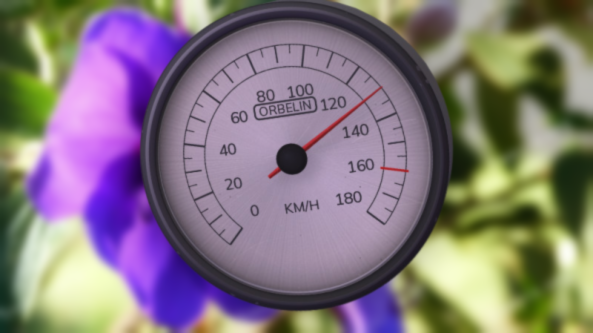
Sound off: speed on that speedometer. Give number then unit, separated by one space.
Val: 130 km/h
